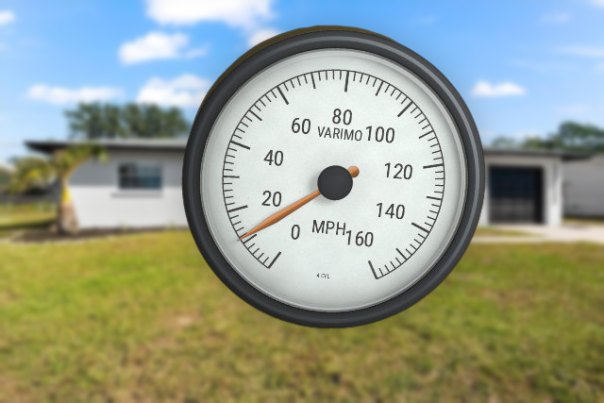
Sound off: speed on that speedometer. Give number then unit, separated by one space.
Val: 12 mph
